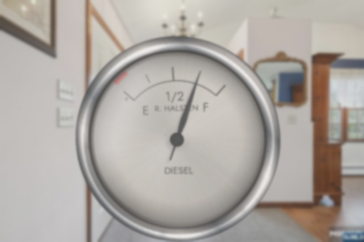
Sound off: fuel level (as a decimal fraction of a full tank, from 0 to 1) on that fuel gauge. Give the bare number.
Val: 0.75
